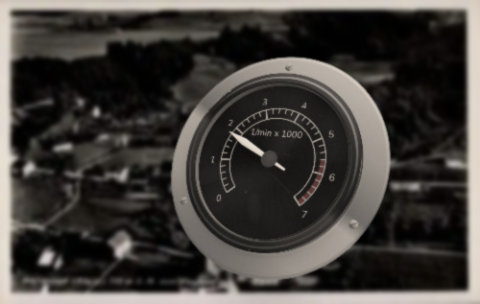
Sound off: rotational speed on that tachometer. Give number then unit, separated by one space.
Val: 1800 rpm
